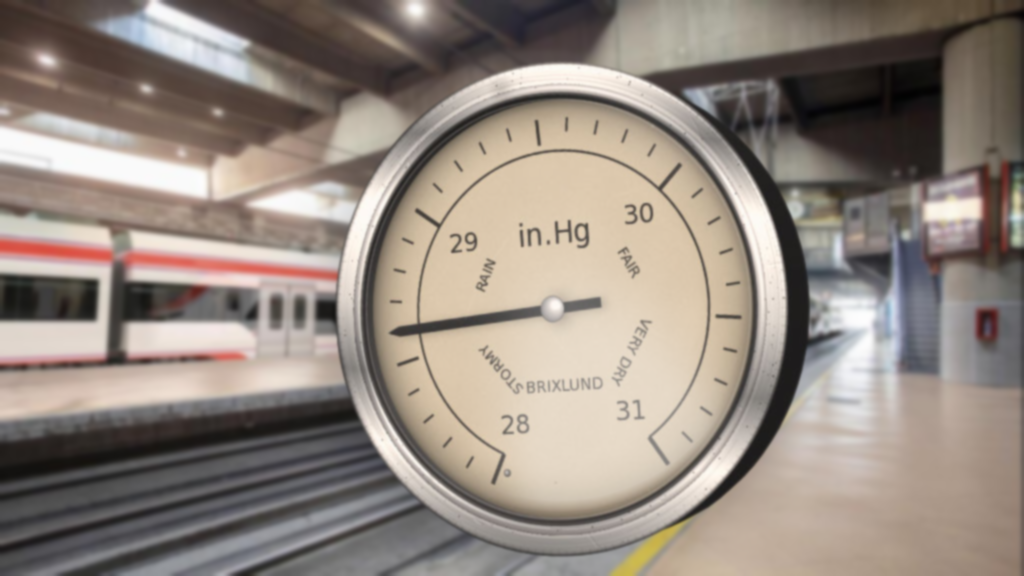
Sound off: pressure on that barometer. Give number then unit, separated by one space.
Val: 28.6 inHg
